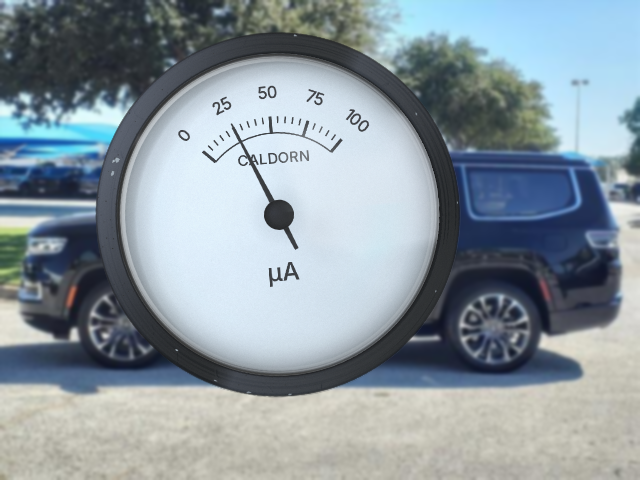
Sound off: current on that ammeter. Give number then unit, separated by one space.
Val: 25 µA
